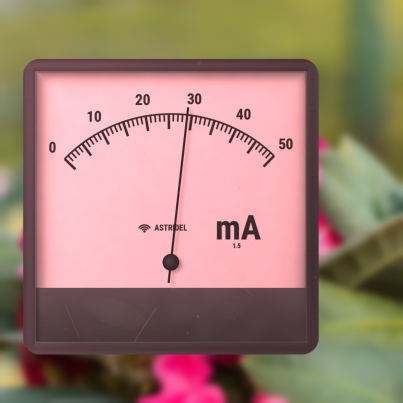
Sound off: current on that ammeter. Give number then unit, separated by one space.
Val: 29 mA
